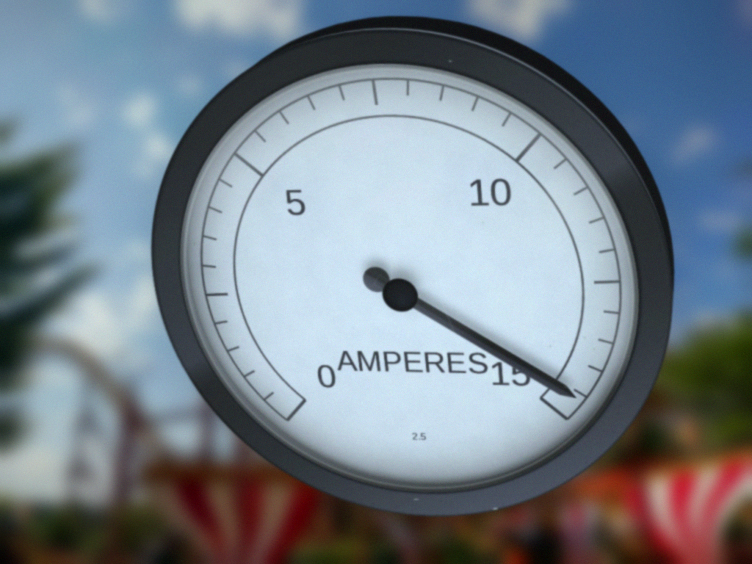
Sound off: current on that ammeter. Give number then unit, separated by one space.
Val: 14.5 A
